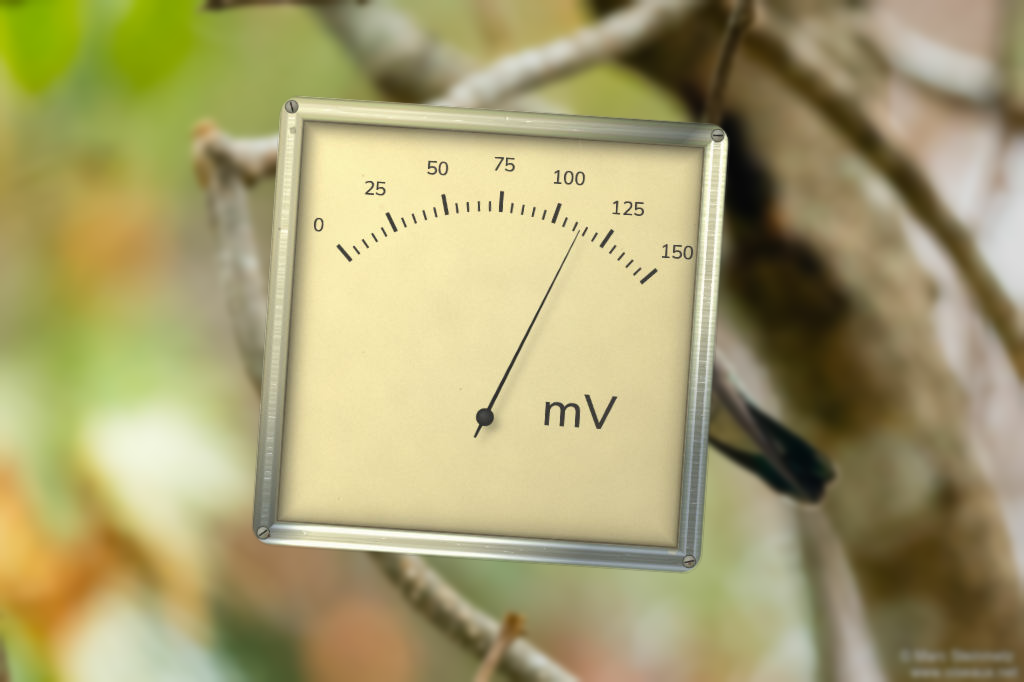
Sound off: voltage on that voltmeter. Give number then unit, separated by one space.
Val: 112.5 mV
